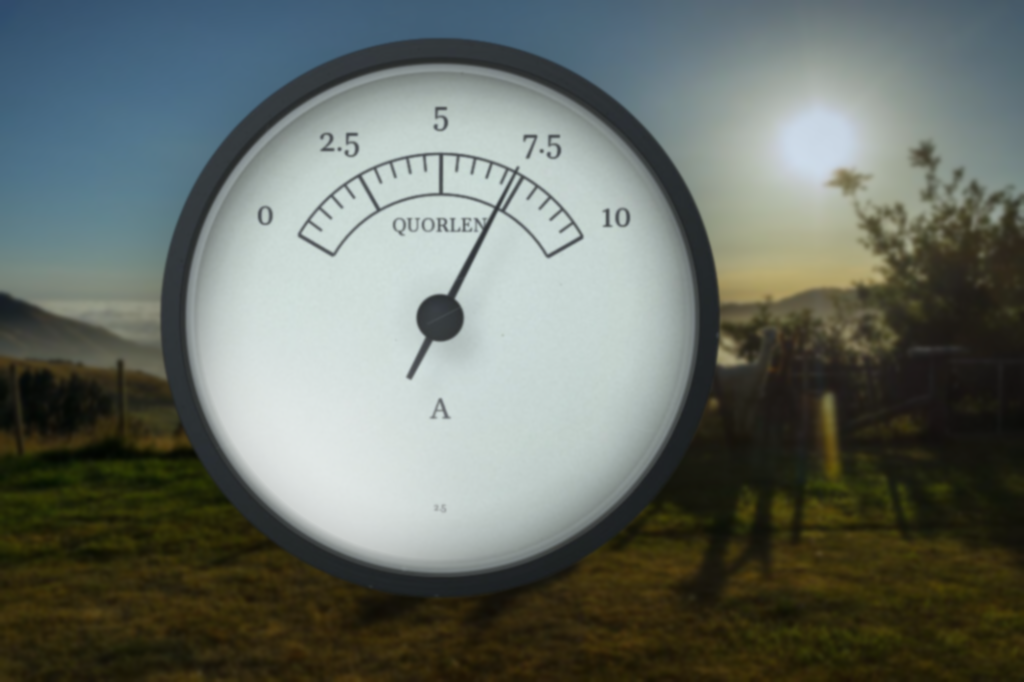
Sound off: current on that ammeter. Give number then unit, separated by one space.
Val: 7.25 A
